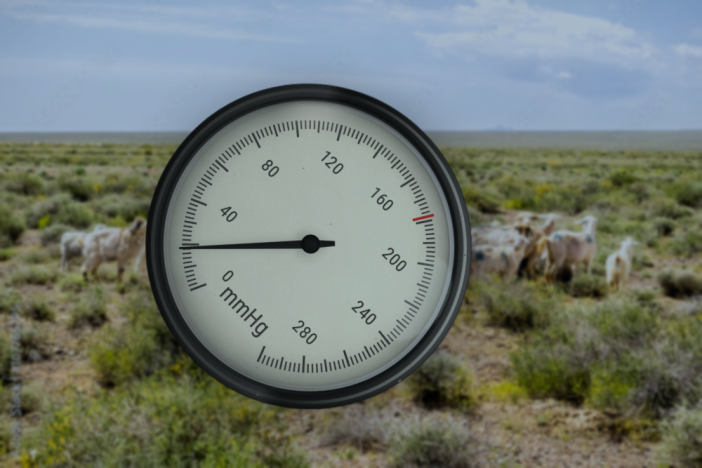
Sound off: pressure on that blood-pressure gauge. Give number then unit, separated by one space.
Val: 18 mmHg
